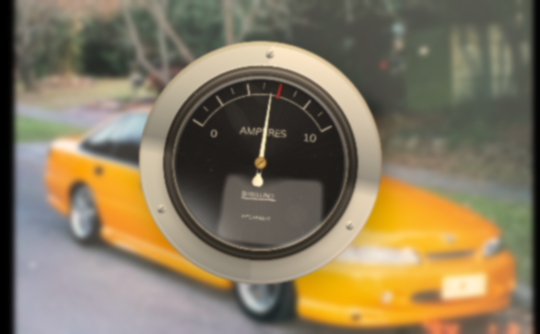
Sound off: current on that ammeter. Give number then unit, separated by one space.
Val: 5.5 A
